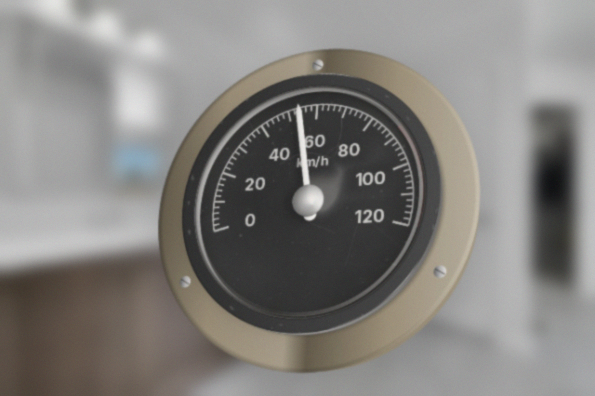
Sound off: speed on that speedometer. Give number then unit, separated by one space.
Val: 54 km/h
